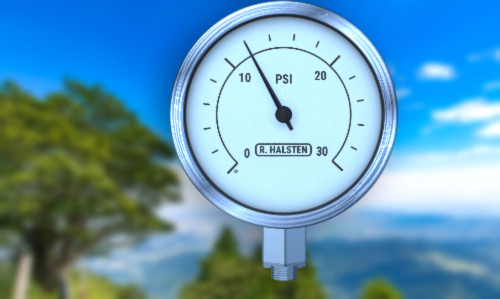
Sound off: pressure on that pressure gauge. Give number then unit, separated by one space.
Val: 12 psi
